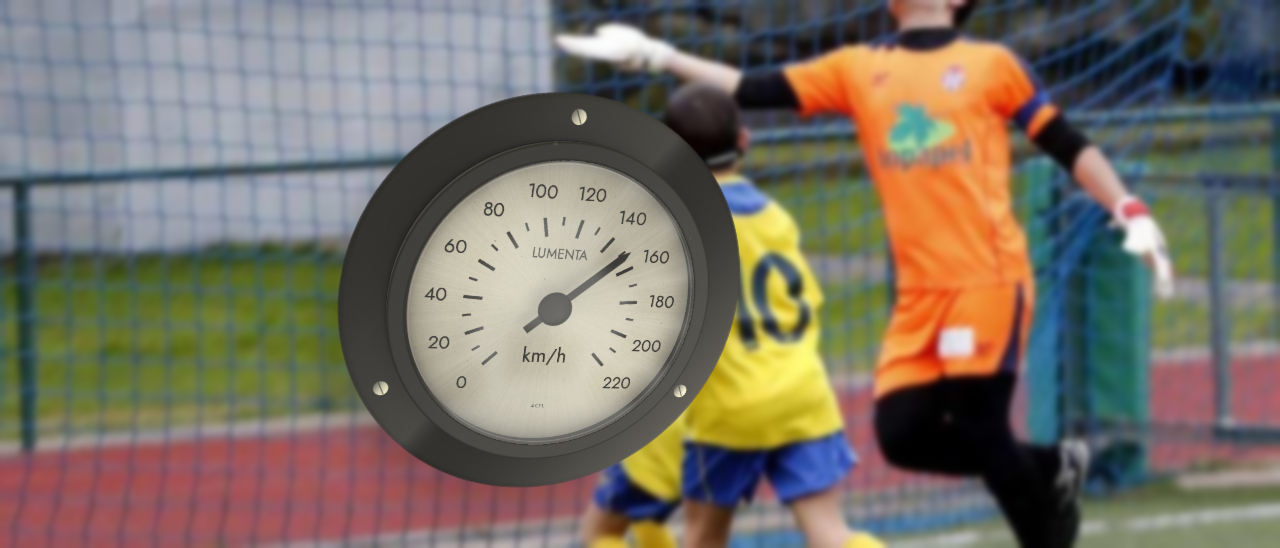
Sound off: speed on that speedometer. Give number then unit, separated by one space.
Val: 150 km/h
